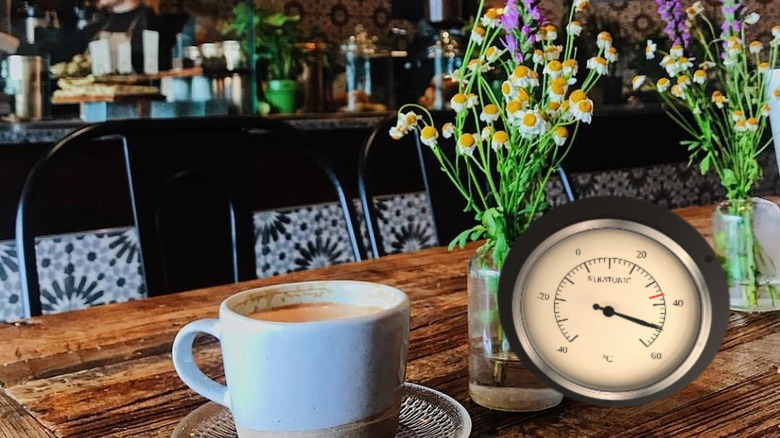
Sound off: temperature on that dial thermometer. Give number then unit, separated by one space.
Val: 50 °C
